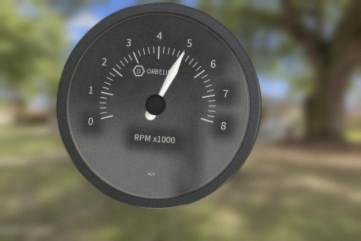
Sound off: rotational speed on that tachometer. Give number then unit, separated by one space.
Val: 5000 rpm
